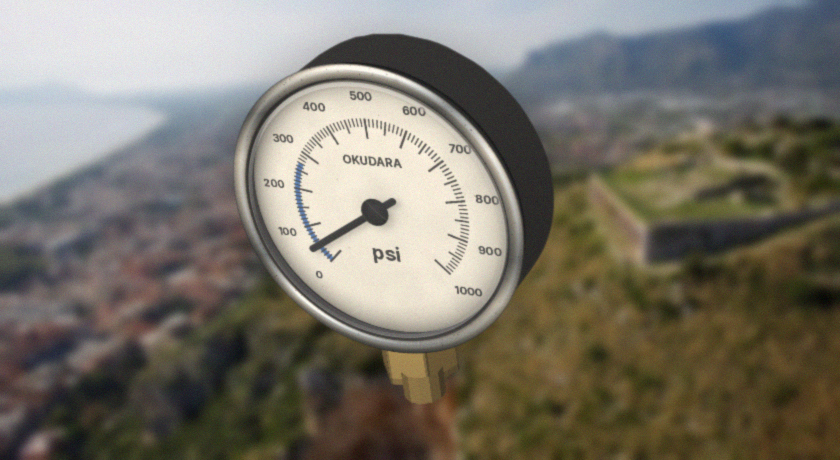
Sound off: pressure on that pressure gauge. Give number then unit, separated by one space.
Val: 50 psi
